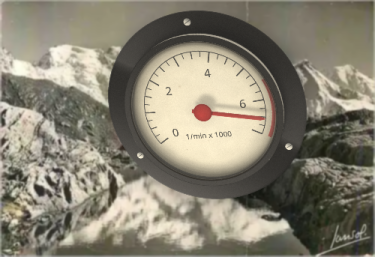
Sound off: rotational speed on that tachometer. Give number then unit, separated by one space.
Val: 6500 rpm
